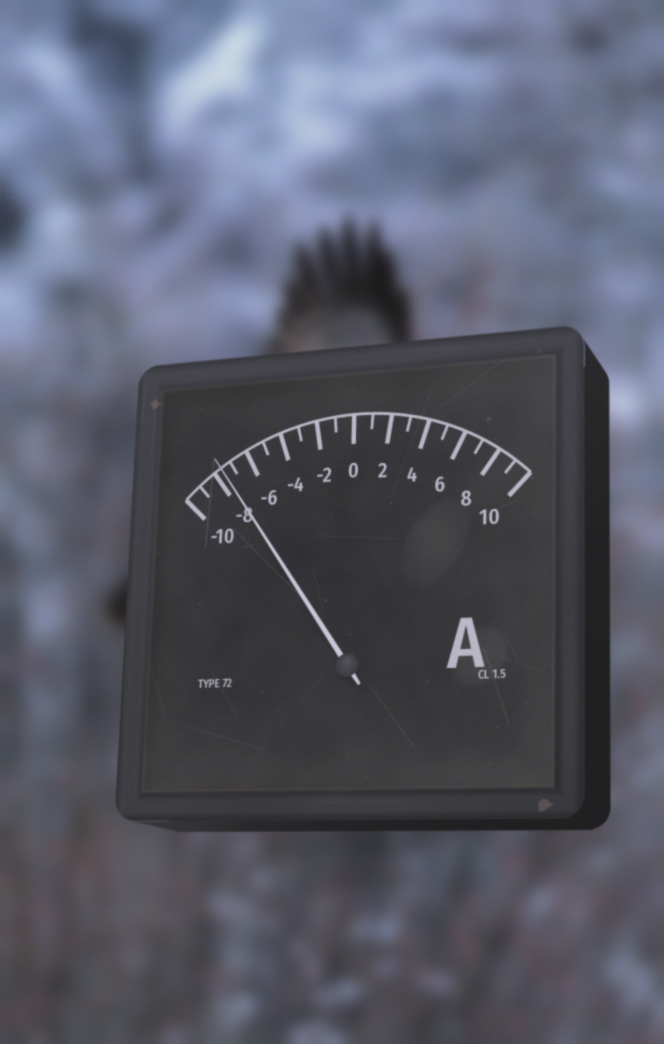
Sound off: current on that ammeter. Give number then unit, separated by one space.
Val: -7.5 A
